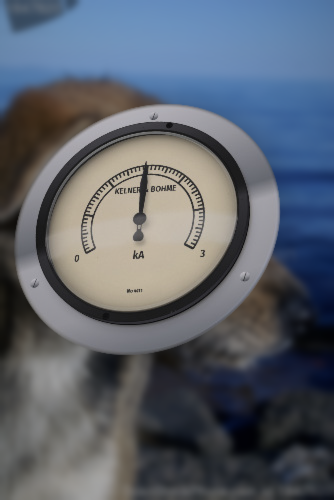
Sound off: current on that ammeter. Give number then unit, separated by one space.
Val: 1.5 kA
